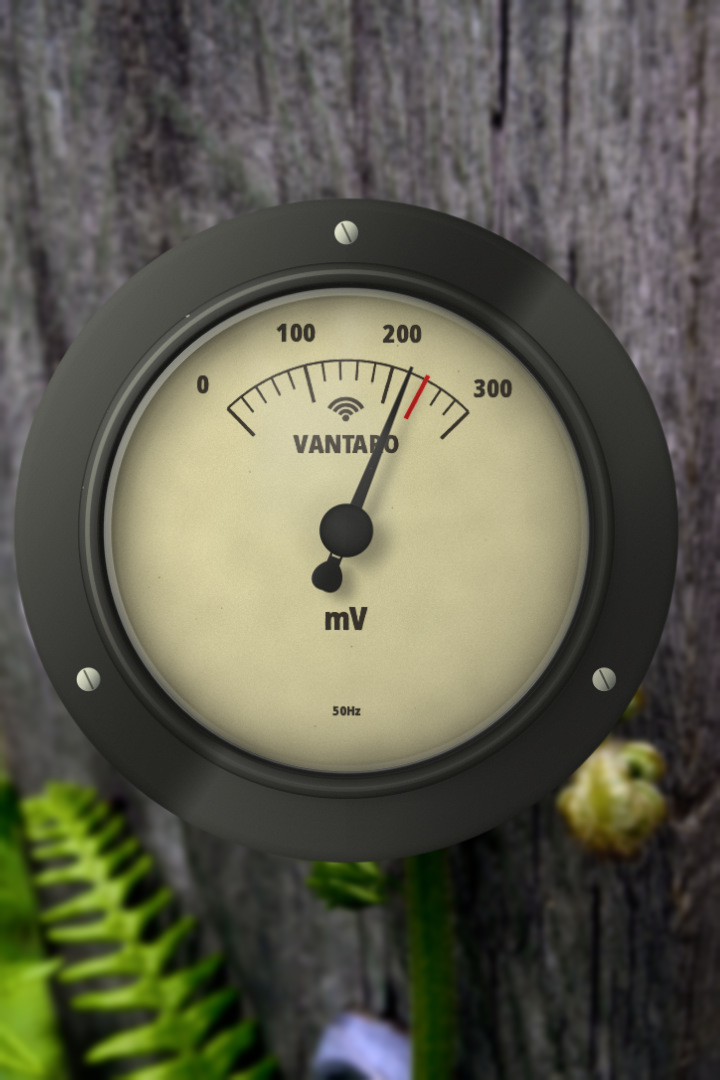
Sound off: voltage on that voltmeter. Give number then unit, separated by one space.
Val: 220 mV
